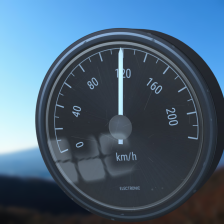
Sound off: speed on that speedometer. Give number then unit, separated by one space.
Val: 120 km/h
